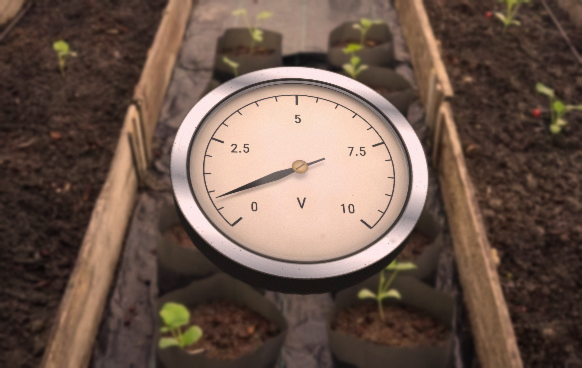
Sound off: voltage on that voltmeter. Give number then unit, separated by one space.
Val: 0.75 V
